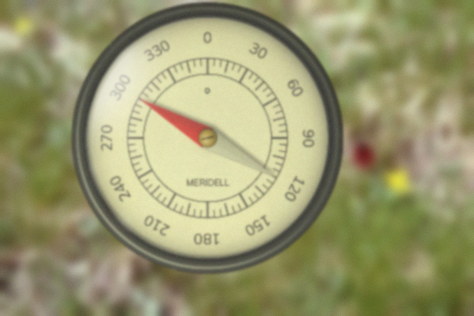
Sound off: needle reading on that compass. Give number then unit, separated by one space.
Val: 300 °
